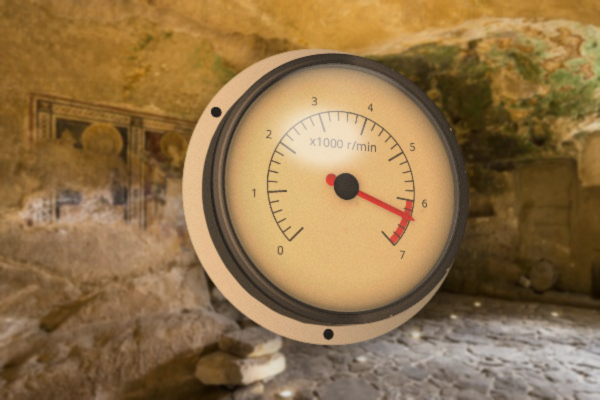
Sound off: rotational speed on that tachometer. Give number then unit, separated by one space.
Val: 6400 rpm
